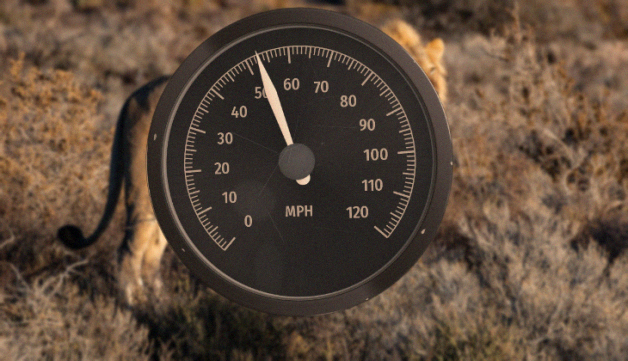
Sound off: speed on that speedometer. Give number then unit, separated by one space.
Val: 53 mph
